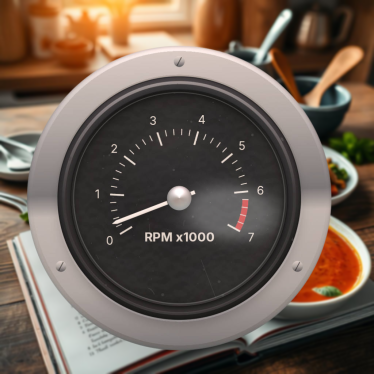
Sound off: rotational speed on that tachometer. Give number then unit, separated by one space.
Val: 300 rpm
